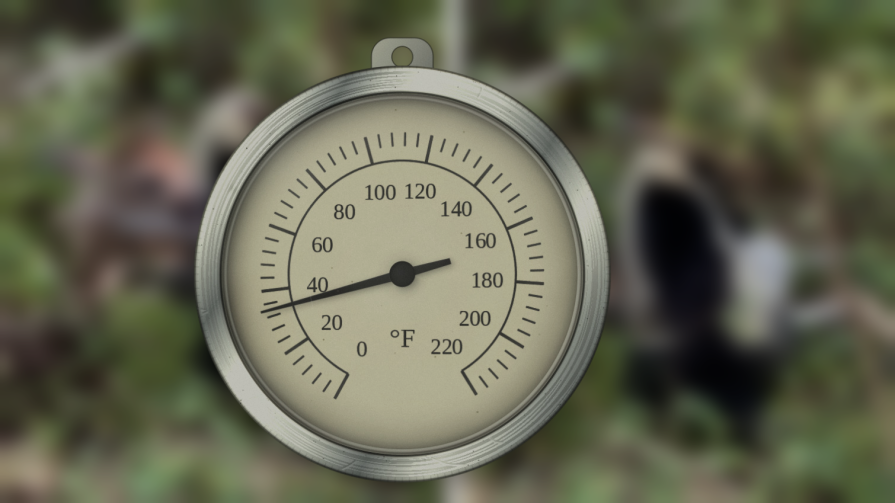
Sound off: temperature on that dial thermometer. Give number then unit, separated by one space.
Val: 34 °F
